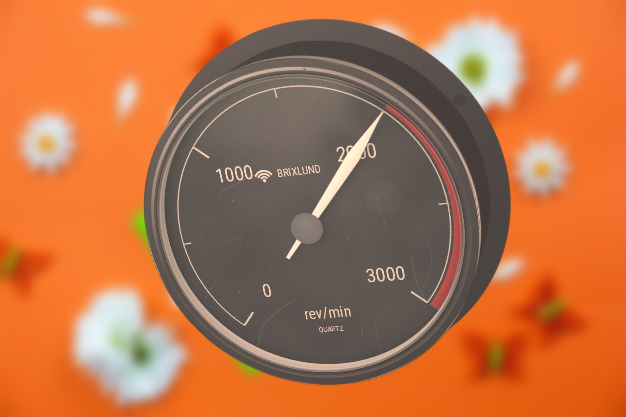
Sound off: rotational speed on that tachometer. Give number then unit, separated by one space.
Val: 2000 rpm
